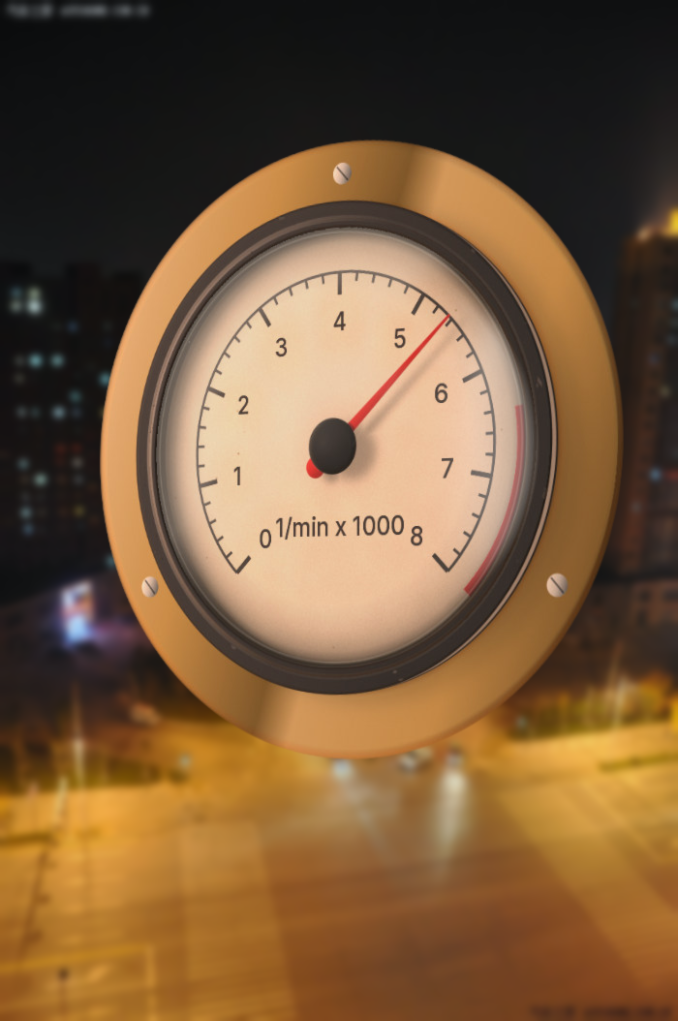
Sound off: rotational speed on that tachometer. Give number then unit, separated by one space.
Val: 5400 rpm
